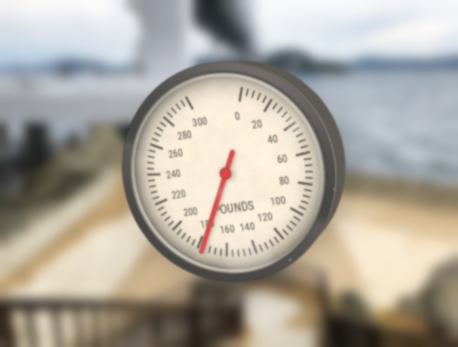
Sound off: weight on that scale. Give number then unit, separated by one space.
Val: 176 lb
